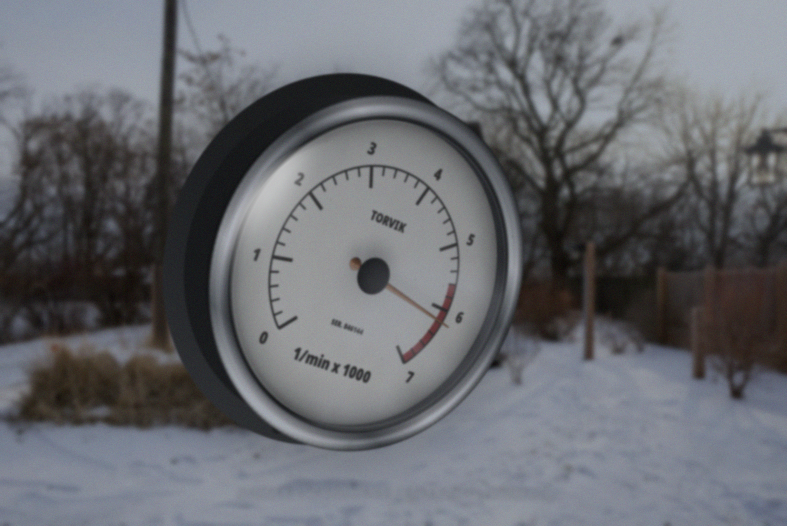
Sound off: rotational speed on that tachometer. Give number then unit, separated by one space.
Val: 6200 rpm
